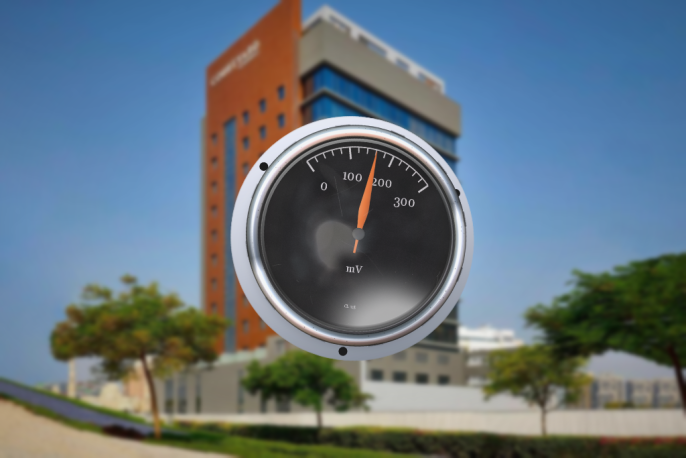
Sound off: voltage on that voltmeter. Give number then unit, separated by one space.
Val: 160 mV
